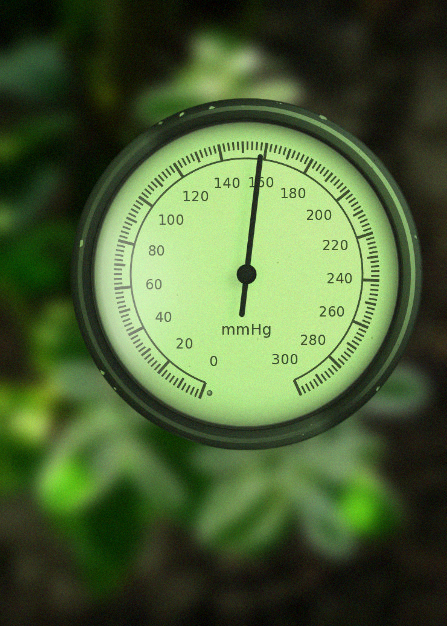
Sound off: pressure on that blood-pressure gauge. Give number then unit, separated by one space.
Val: 158 mmHg
